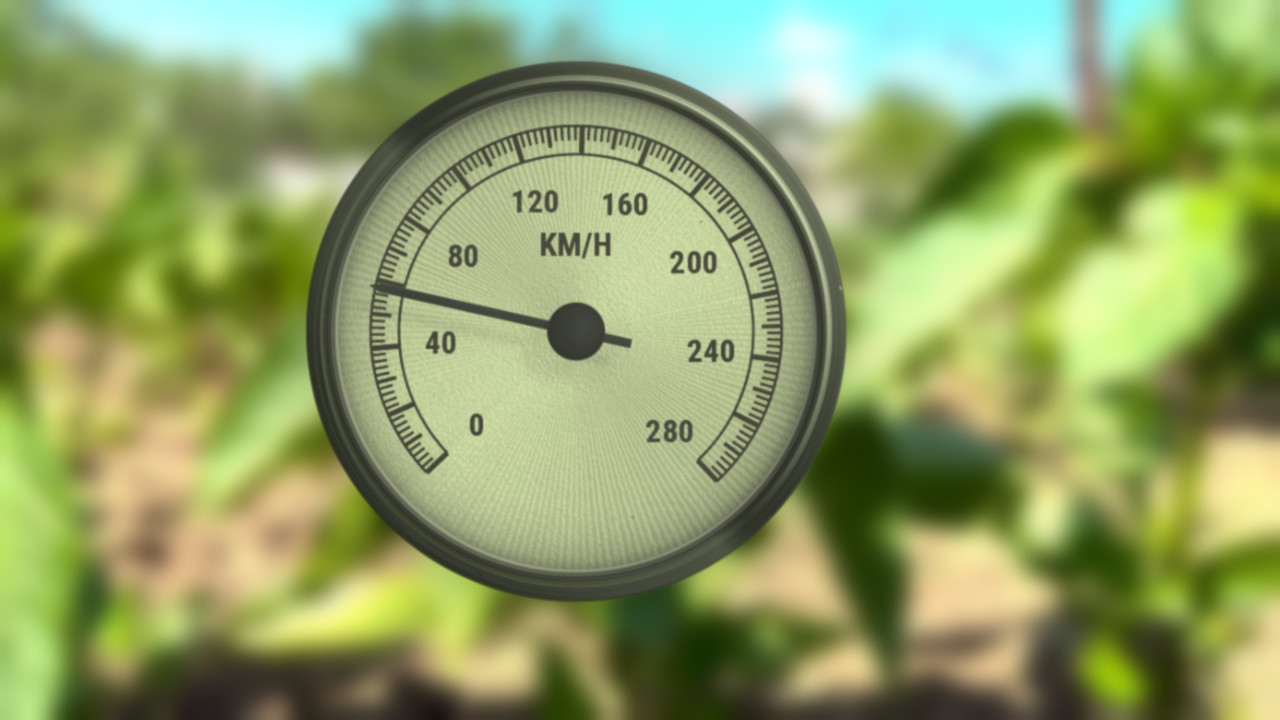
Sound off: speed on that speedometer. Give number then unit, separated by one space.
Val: 58 km/h
